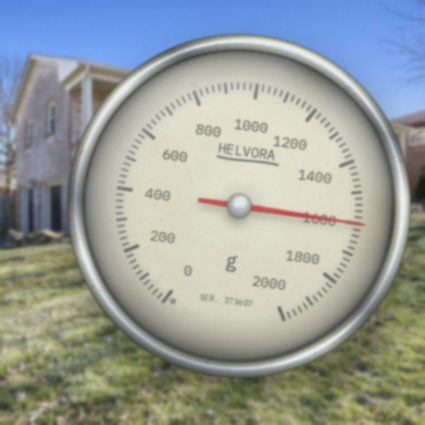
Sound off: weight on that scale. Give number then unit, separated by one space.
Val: 1600 g
